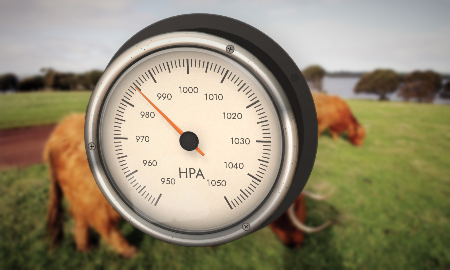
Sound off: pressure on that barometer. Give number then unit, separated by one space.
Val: 985 hPa
